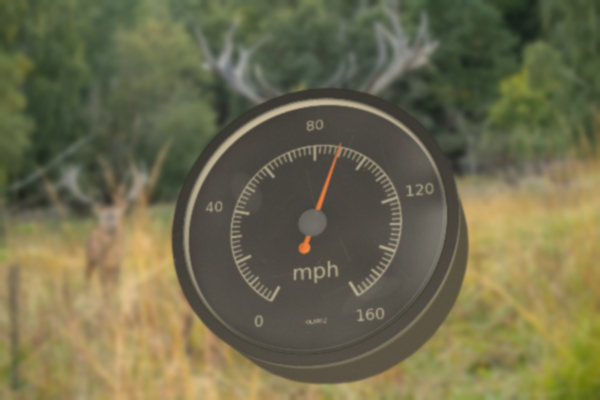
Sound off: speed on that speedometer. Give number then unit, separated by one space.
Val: 90 mph
